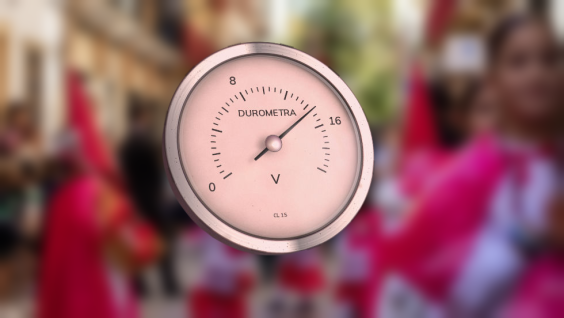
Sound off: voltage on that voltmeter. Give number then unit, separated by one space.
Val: 14.5 V
